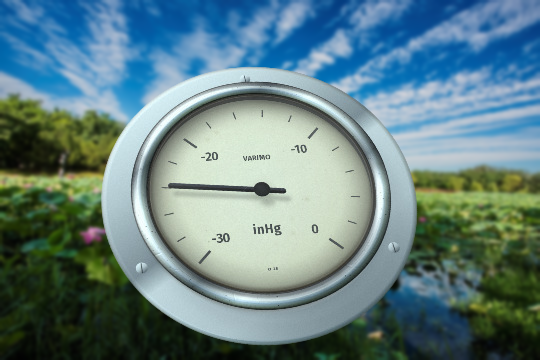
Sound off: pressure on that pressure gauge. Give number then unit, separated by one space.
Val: -24 inHg
